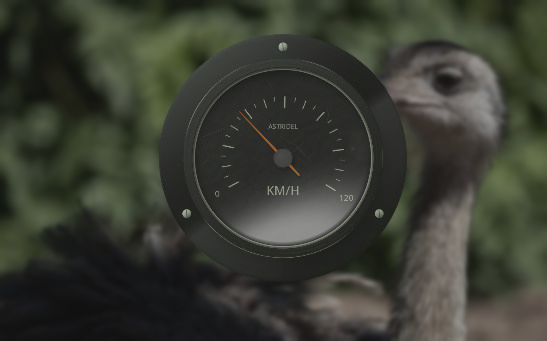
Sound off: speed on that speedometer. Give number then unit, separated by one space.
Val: 37.5 km/h
